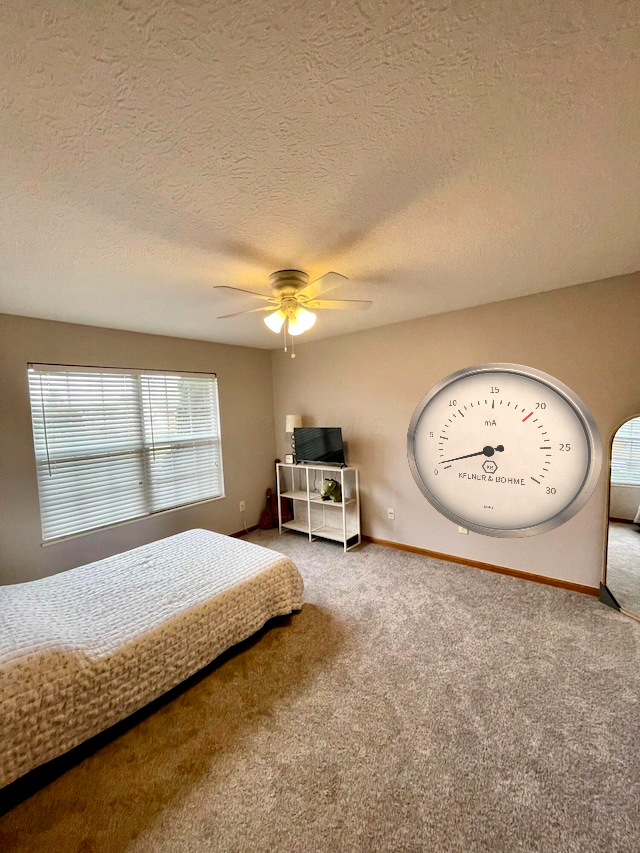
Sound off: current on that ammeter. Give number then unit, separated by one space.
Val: 1 mA
